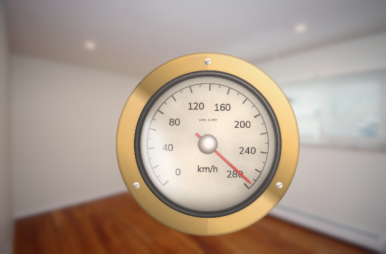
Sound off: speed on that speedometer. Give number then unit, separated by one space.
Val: 275 km/h
